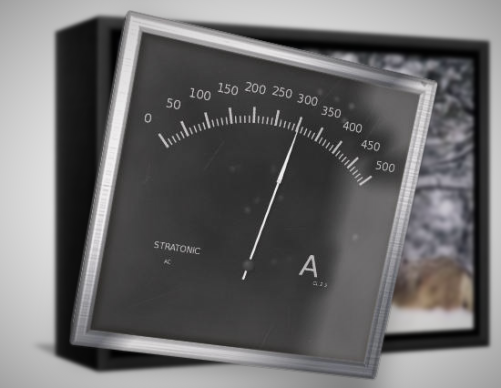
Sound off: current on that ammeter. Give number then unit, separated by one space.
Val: 300 A
